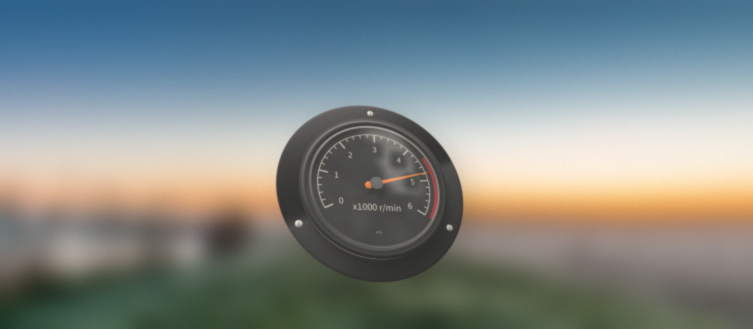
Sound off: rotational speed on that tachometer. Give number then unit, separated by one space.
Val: 4800 rpm
